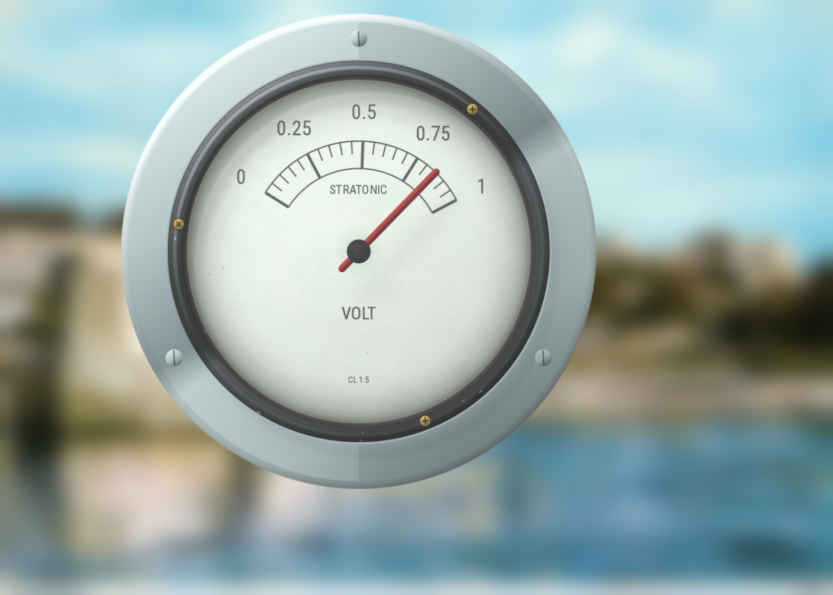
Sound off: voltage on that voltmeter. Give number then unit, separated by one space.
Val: 0.85 V
